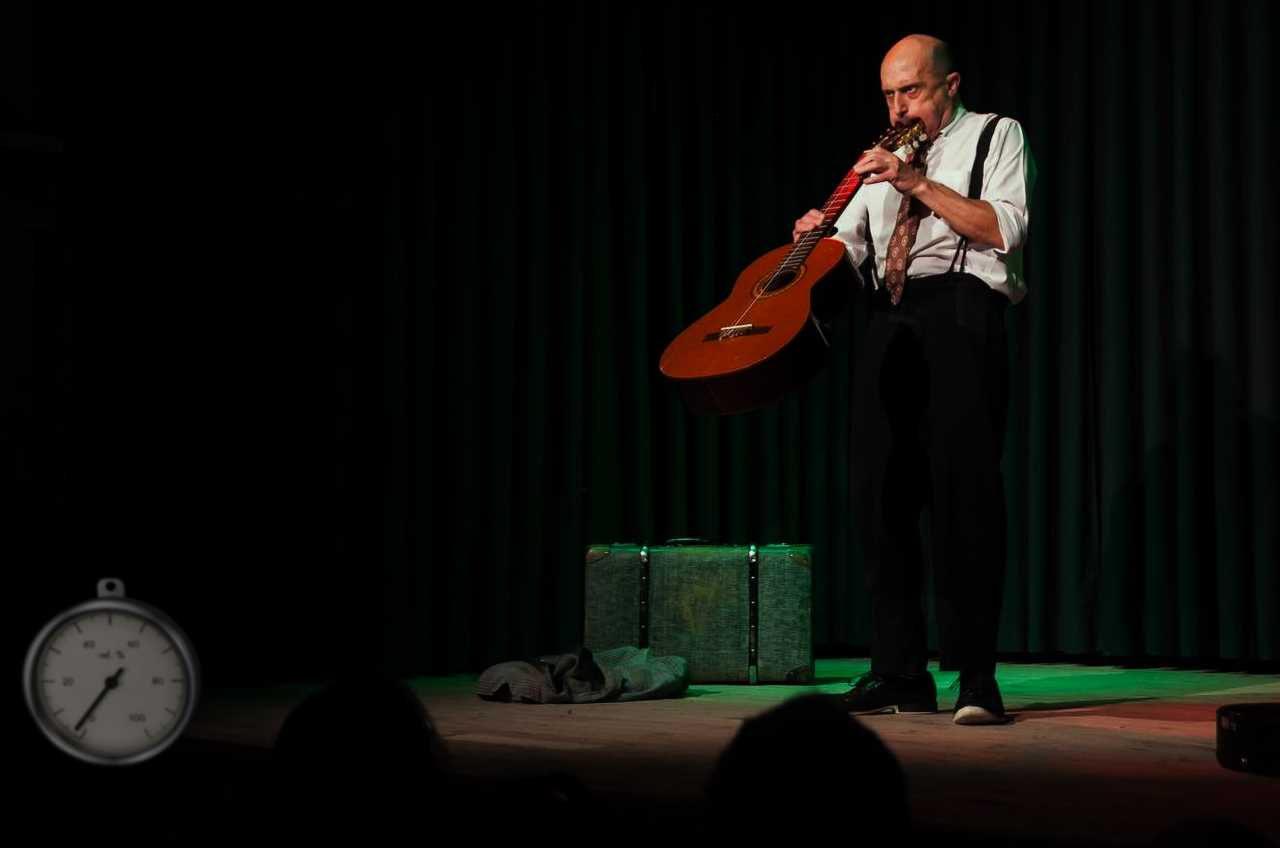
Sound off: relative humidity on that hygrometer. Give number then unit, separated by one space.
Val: 2.5 %
